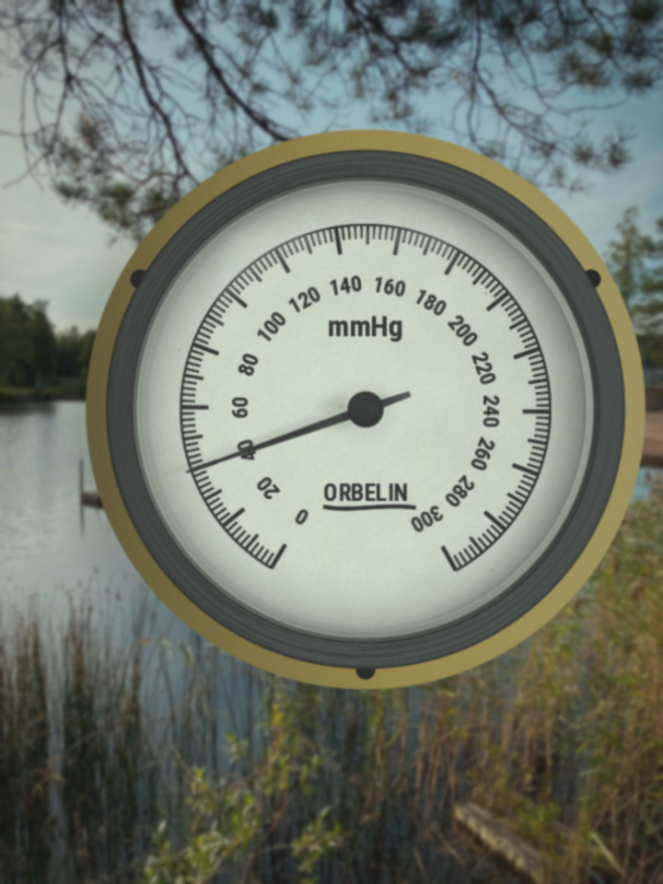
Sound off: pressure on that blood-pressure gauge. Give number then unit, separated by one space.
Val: 40 mmHg
